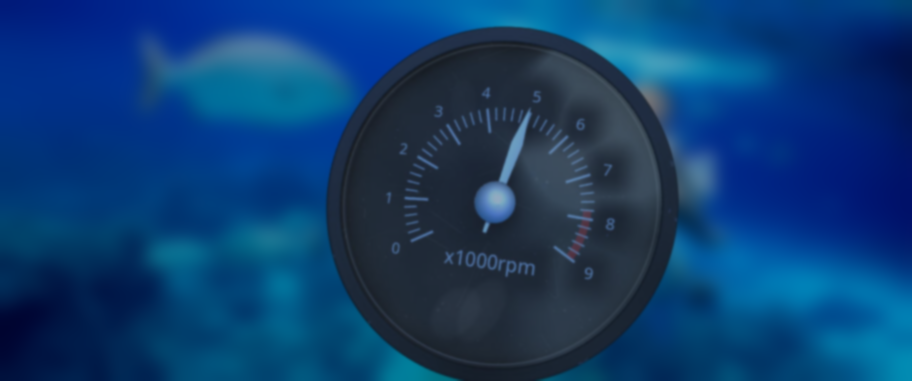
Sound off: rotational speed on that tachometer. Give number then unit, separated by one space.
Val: 5000 rpm
